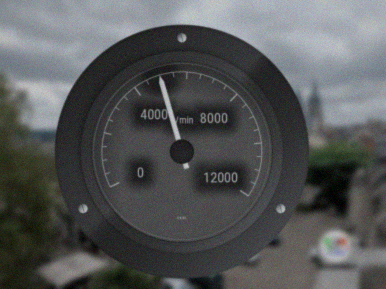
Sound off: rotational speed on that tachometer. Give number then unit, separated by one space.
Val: 5000 rpm
